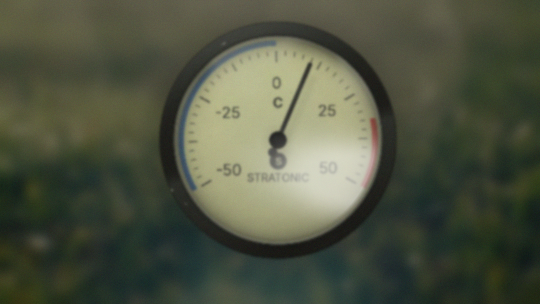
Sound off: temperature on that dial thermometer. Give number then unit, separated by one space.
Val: 10 °C
